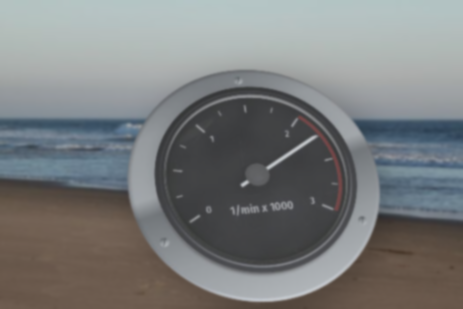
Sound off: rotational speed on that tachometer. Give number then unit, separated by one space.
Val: 2250 rpm
